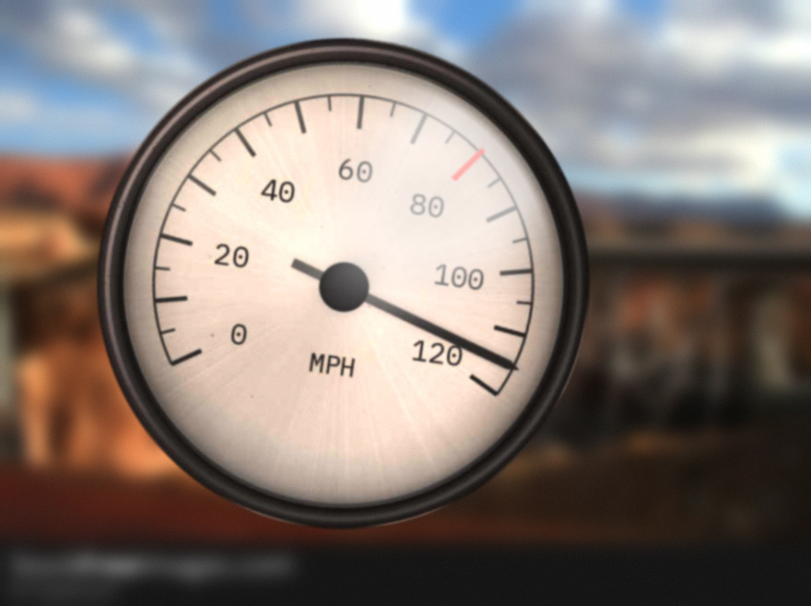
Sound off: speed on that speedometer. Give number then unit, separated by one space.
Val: 115 mph
